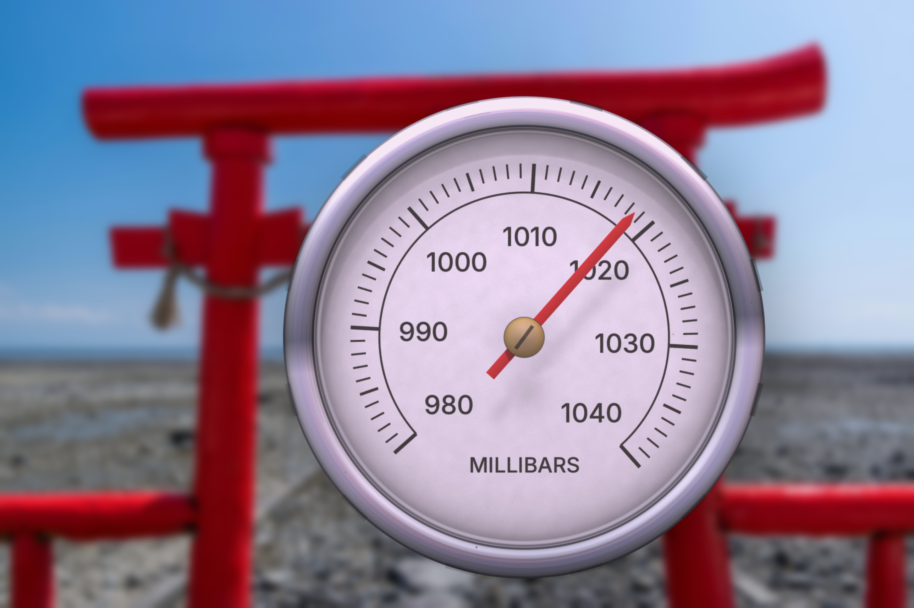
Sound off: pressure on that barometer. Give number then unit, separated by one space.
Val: 1018.5 mbar
